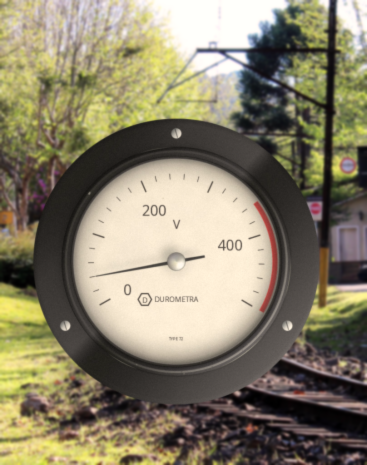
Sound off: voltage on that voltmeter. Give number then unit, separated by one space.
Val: 40 V
